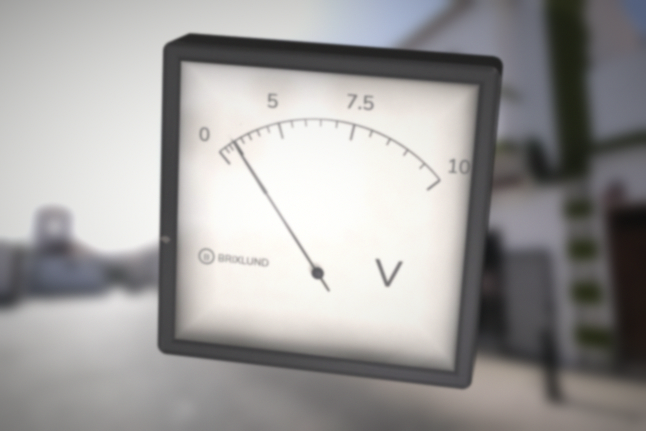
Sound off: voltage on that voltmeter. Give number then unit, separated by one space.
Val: 2.5 V
